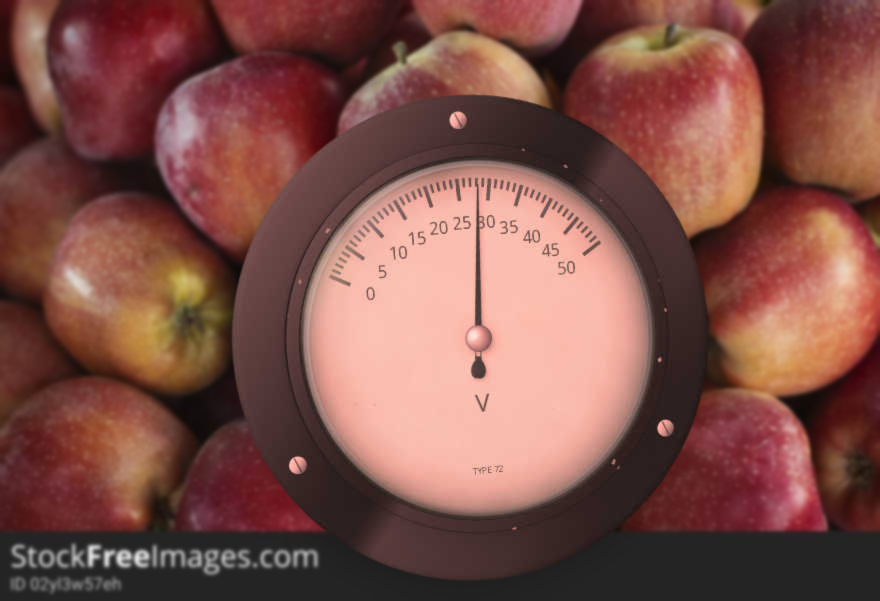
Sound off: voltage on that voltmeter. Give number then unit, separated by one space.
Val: 28 V
